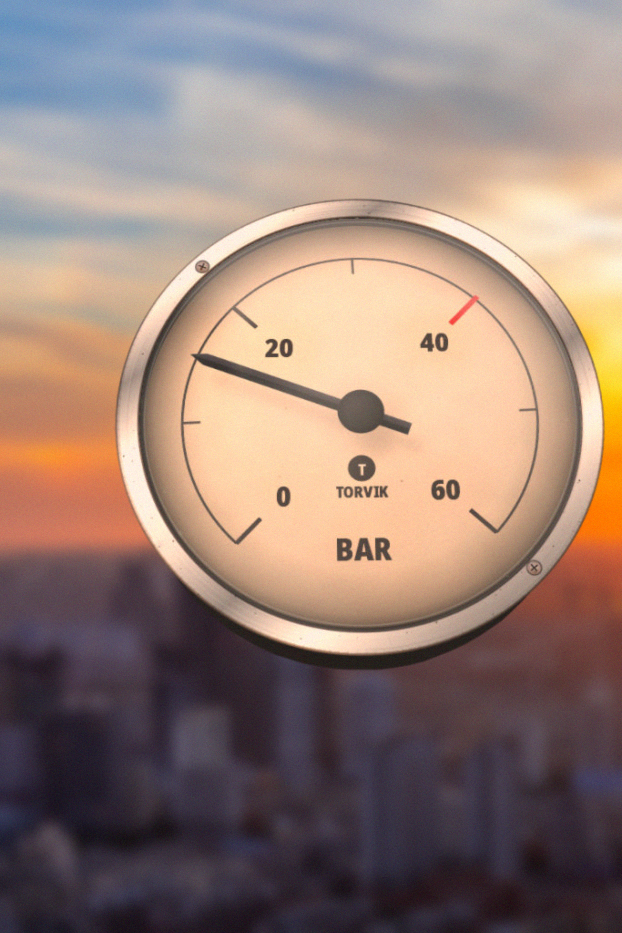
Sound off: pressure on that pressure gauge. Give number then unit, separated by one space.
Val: 15 bar
